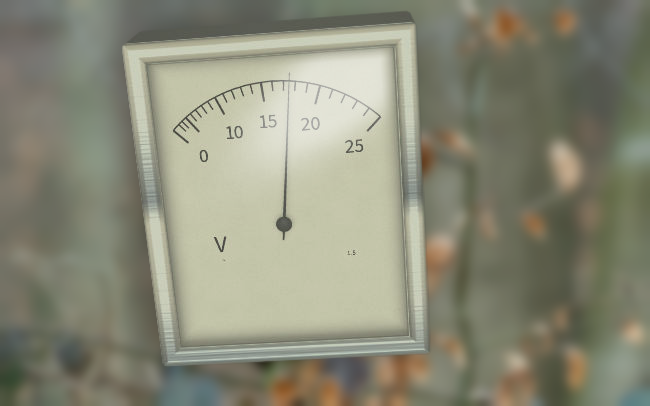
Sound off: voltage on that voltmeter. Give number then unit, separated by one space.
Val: 17.5 V
